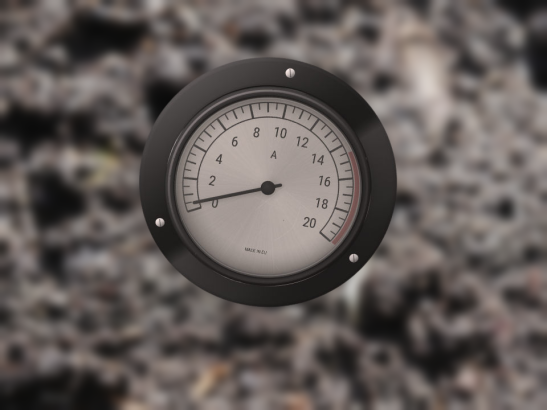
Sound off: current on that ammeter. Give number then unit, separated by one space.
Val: 0.5 A
